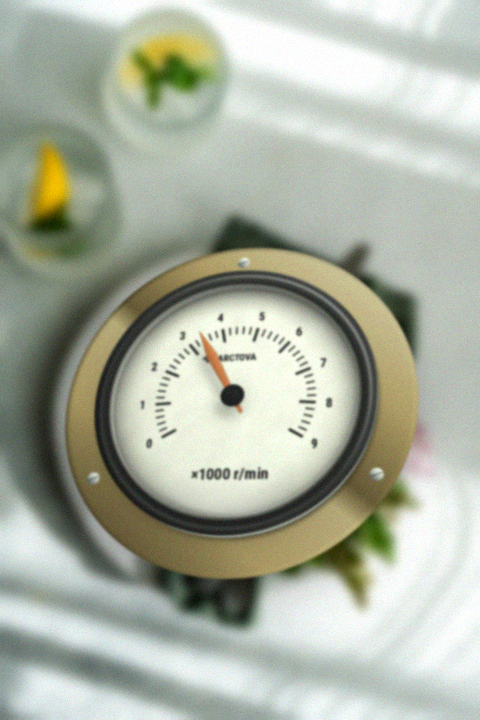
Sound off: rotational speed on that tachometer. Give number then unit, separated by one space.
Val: 3400 rpm
